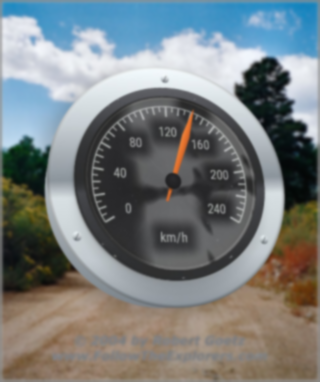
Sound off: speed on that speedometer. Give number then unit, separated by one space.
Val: 140 km/h
